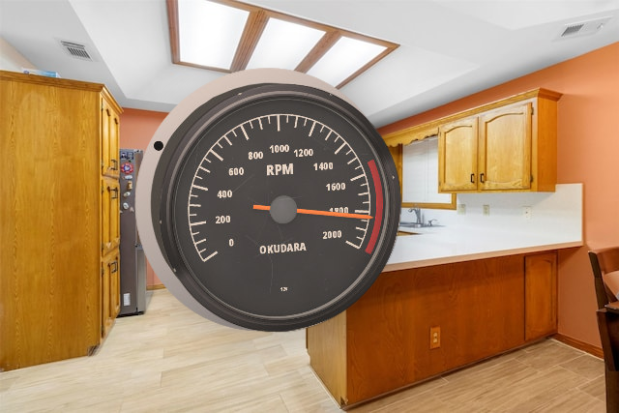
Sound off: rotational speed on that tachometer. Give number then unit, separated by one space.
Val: 1825 rpm
